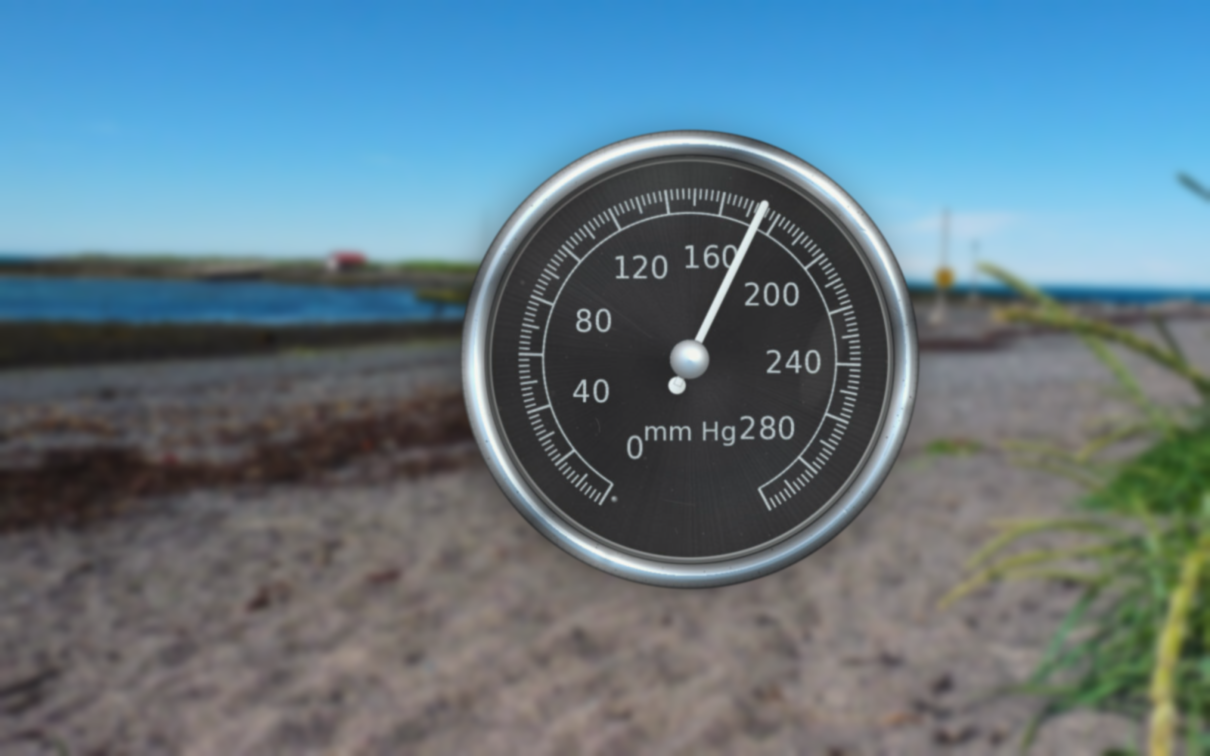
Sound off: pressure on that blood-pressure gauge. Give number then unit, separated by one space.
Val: 174 mmHg
